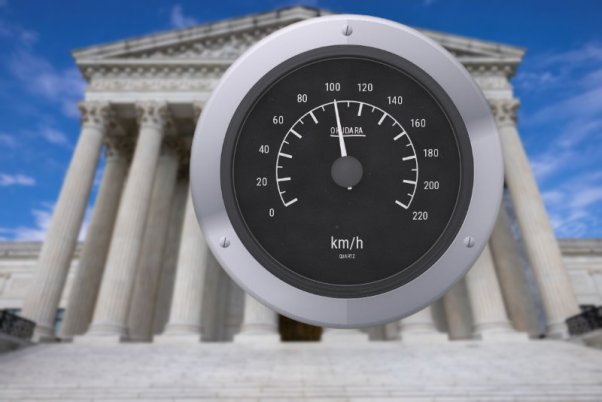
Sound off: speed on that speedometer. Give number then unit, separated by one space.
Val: 100 km/h
